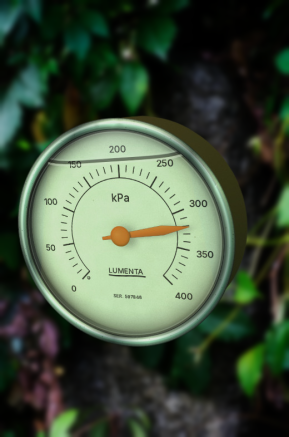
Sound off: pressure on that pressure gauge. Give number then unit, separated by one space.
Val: 320 kPa
